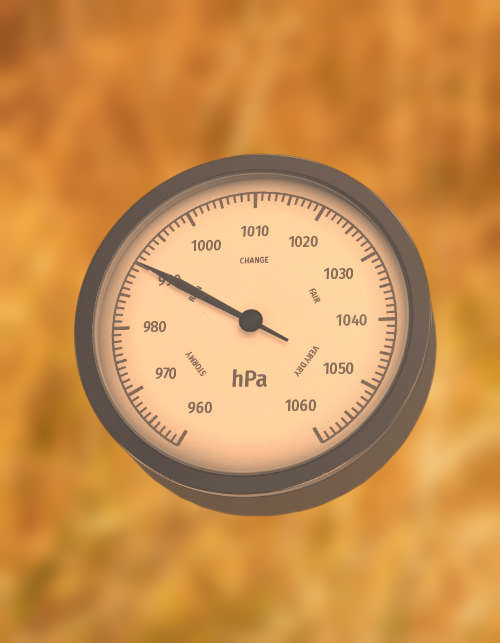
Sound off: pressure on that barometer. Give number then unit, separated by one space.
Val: 990 hPa
